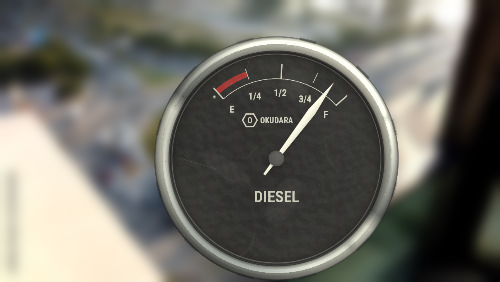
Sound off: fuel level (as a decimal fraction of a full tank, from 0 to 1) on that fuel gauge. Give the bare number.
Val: 0.875
